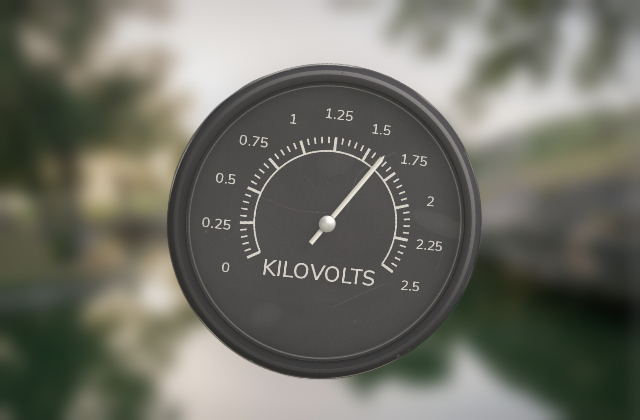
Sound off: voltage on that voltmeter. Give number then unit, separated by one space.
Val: 1.6 kV
